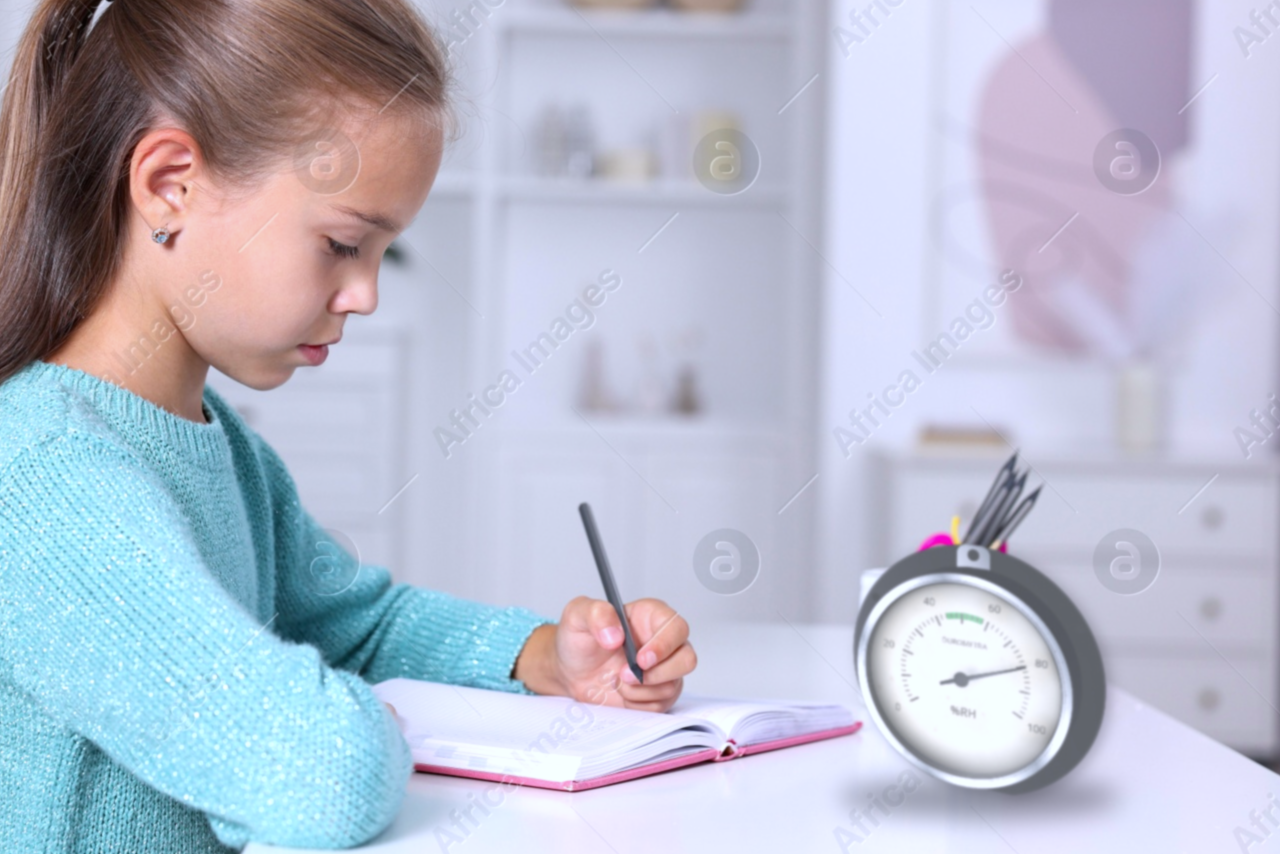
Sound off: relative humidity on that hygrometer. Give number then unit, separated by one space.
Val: 80 %
